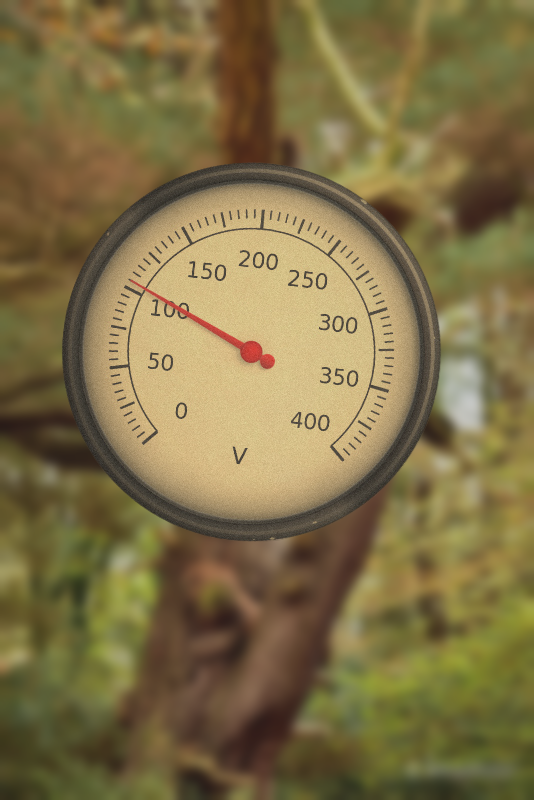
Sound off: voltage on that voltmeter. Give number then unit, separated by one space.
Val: 105 V
